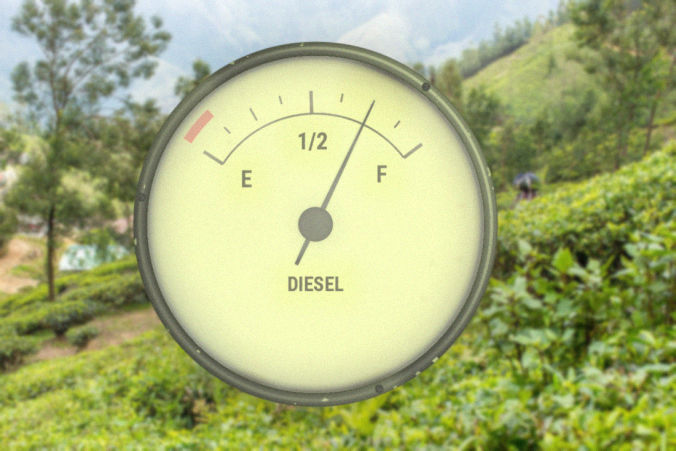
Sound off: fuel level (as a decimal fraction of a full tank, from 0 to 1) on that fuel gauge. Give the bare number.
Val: 0.75
